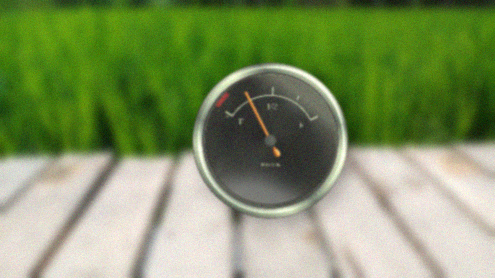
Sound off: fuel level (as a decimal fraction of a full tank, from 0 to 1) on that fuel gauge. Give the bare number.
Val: 0.25
